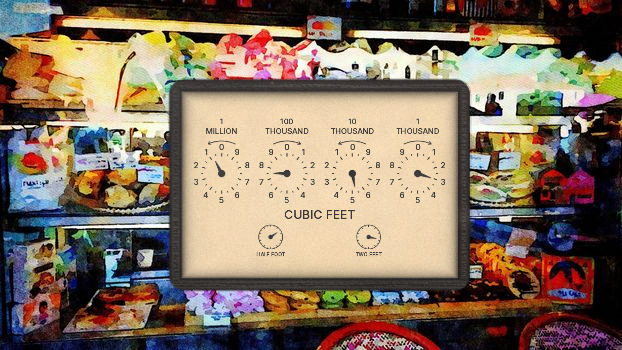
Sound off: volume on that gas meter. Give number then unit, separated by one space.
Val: 75300 ft³
